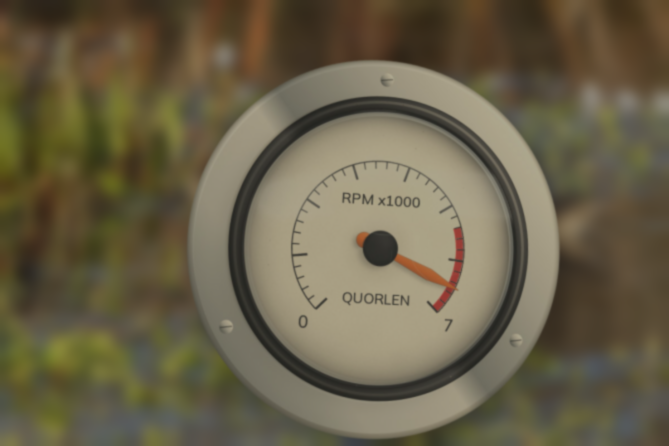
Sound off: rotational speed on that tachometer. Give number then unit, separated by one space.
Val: 6500 rpm
